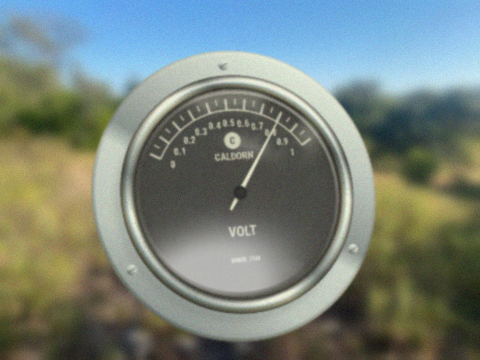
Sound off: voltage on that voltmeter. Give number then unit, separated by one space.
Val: 0.8 V
